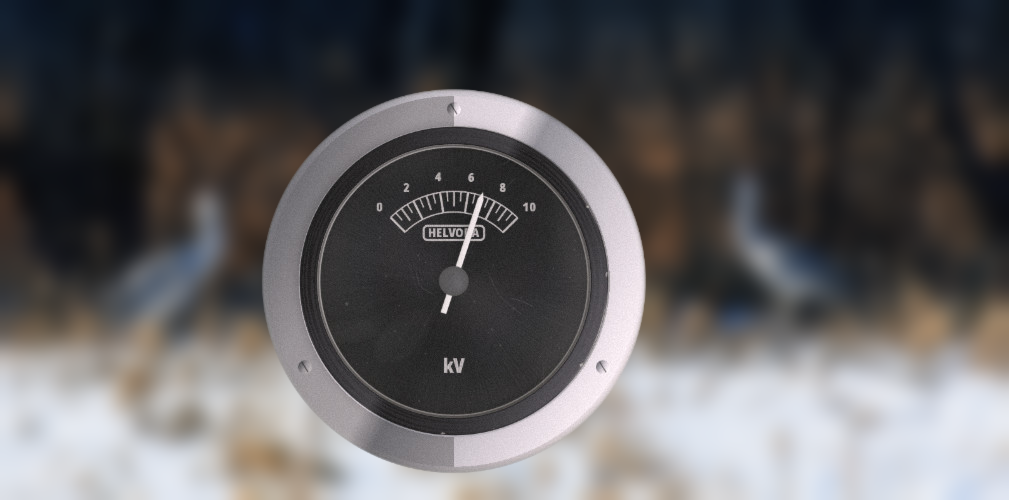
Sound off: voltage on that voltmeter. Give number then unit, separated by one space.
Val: 7 kV
